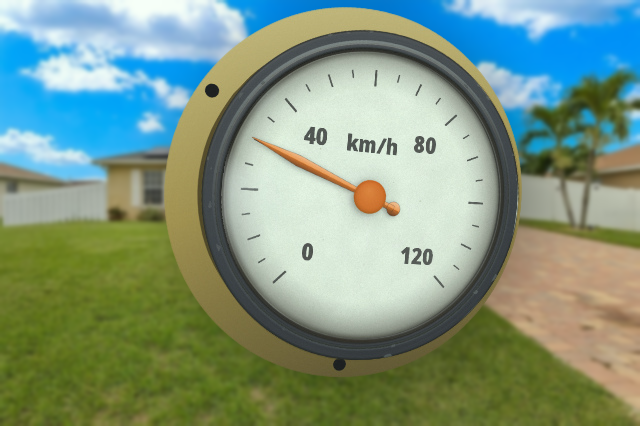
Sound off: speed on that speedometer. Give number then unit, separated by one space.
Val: 30 km/h
